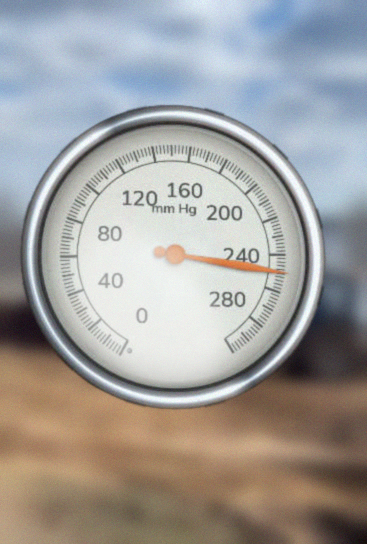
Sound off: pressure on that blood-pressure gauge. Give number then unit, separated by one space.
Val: 250 mmHg
